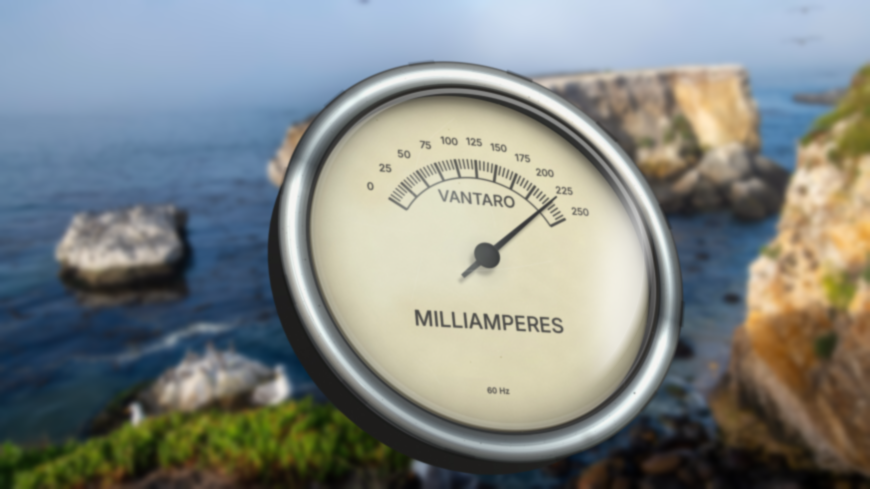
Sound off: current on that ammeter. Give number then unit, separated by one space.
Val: 225 mA
